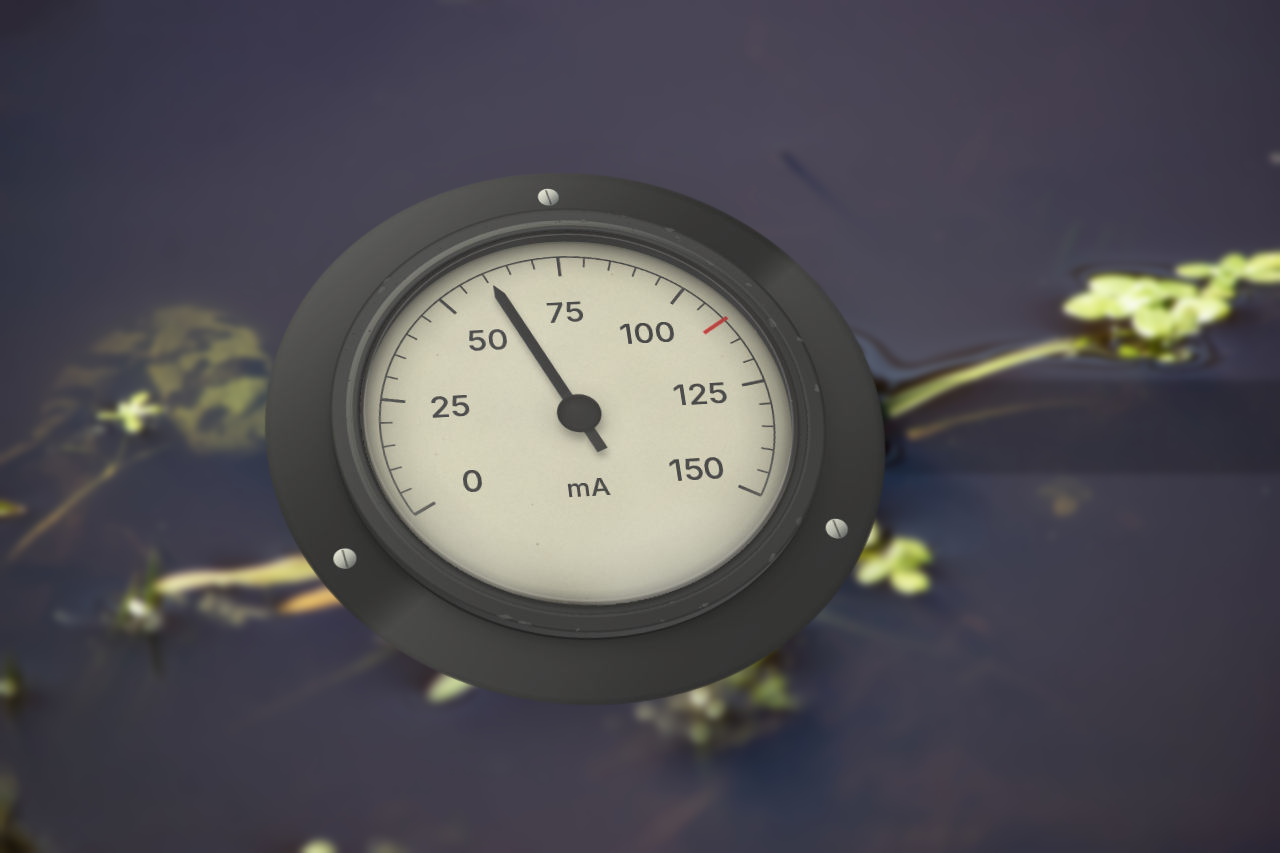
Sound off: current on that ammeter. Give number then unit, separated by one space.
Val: 60 mA
